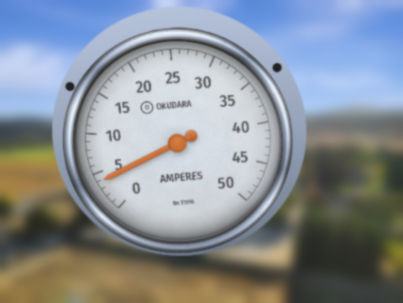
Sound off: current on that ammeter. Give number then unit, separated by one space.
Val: 4 A
